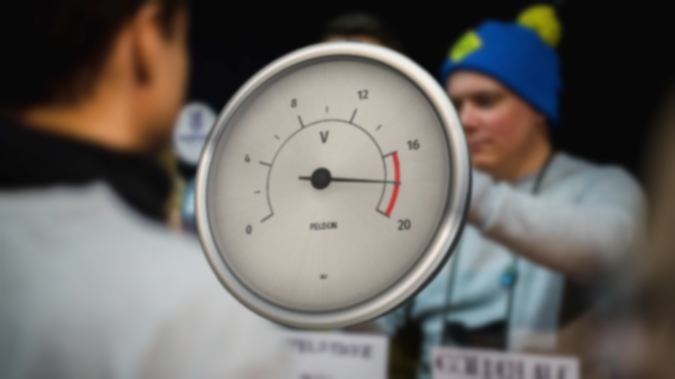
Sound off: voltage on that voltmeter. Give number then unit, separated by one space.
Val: 18 V
